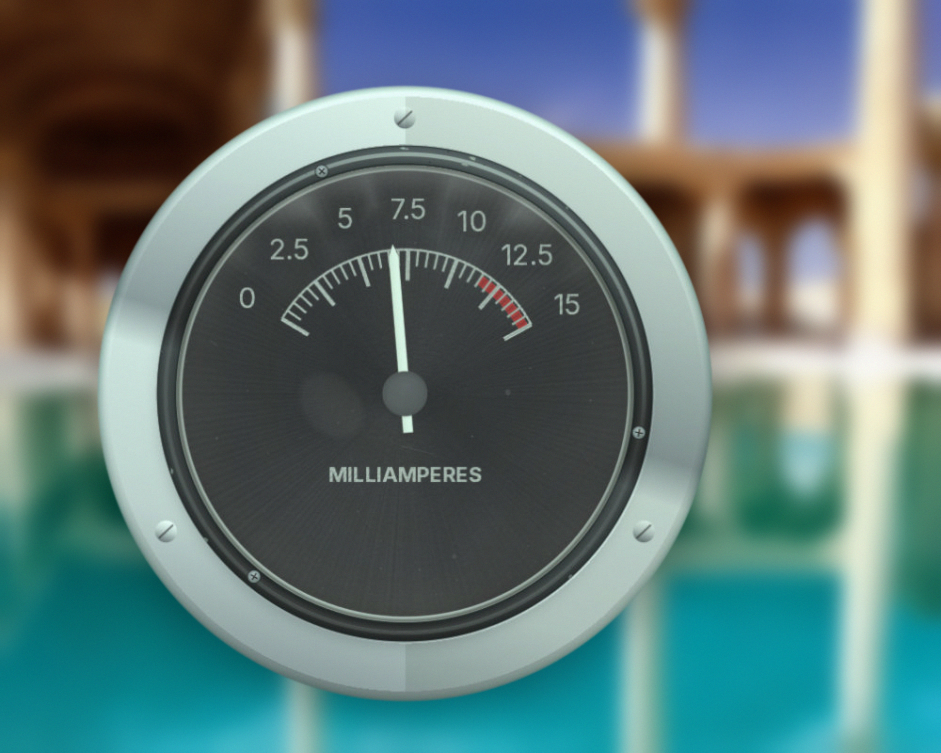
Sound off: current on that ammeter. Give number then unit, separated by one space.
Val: 6.75 mA
